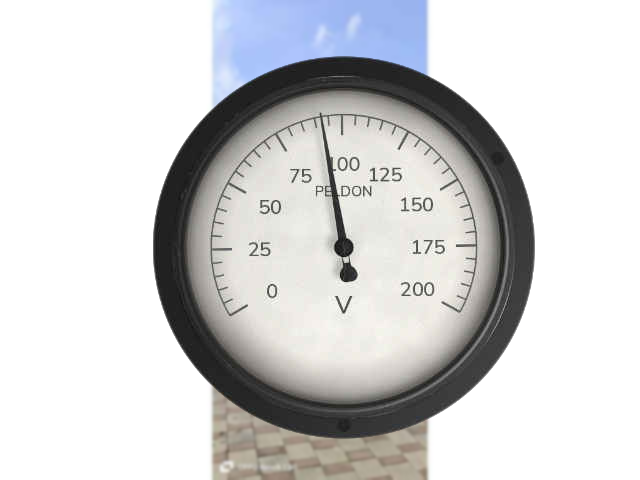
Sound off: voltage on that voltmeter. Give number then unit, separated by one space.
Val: 92.5 V
